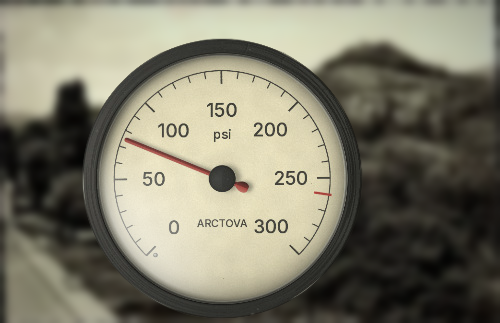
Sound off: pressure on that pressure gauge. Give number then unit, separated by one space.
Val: 75 psi
